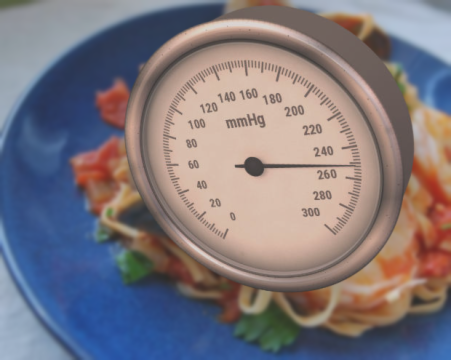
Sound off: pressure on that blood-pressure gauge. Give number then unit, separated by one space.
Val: 250 mmHg
